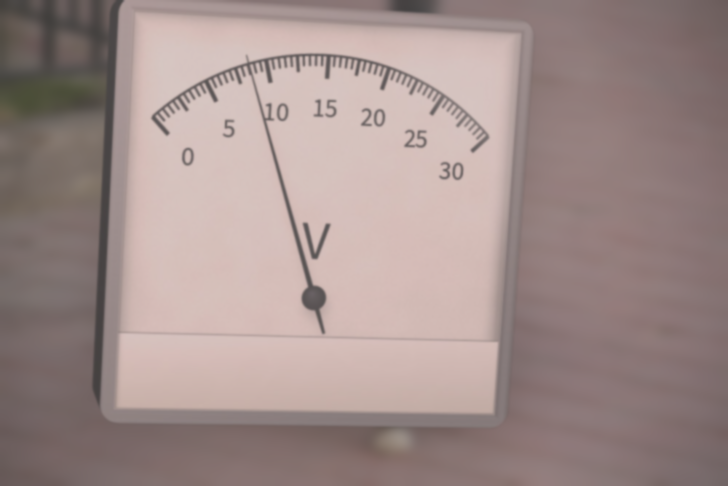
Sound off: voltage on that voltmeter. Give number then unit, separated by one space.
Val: 8.5 V
